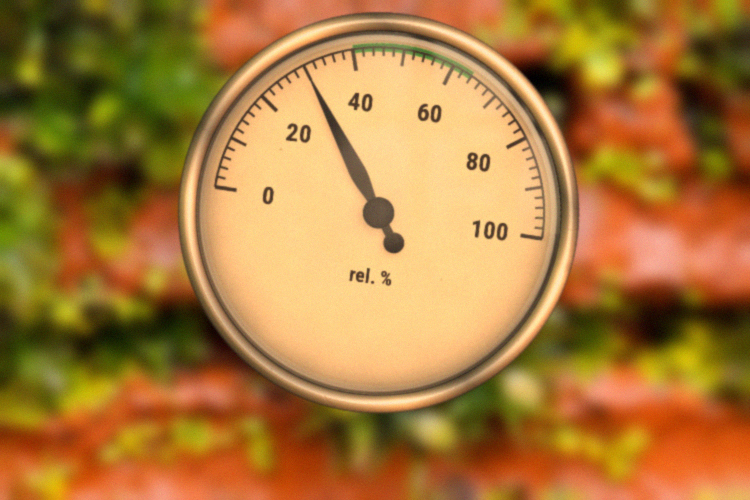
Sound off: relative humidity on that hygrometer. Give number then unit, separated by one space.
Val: 30 %
